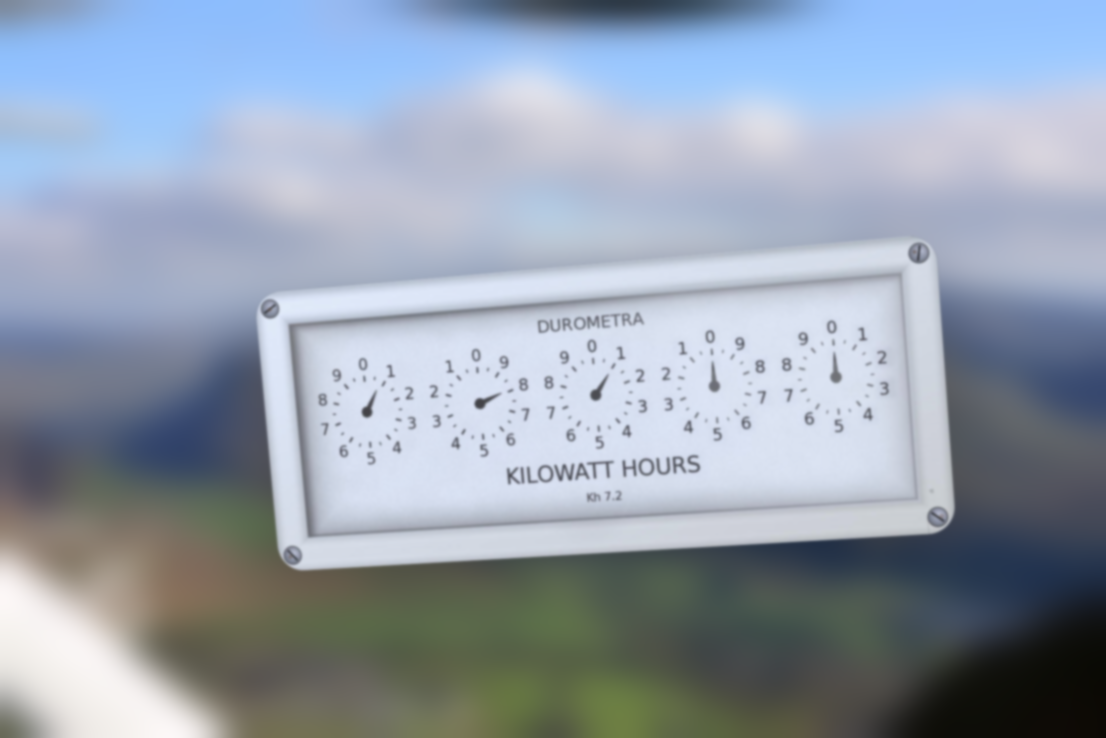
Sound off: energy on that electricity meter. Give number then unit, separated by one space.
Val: 8100 kWh
